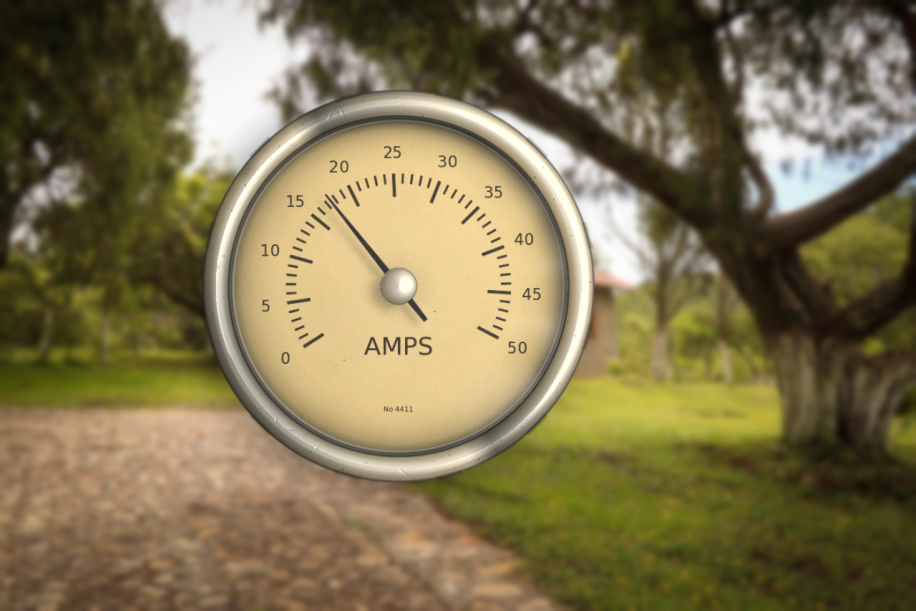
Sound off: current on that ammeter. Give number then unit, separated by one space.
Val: 17.5 A
